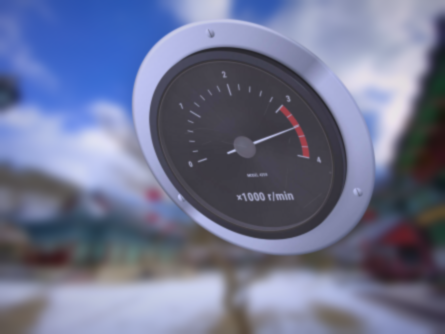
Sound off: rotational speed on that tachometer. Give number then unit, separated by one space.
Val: 3400 rpm
